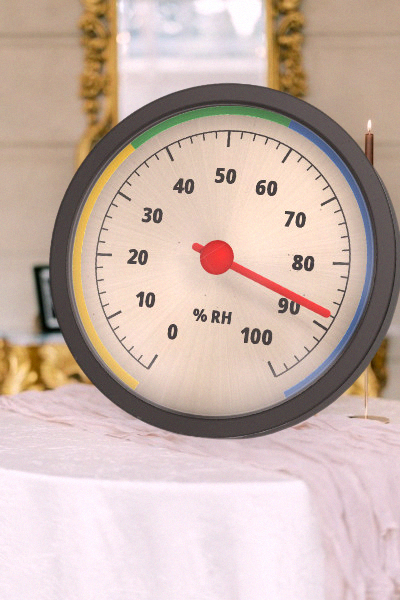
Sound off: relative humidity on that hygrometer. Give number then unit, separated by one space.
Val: 88 %
